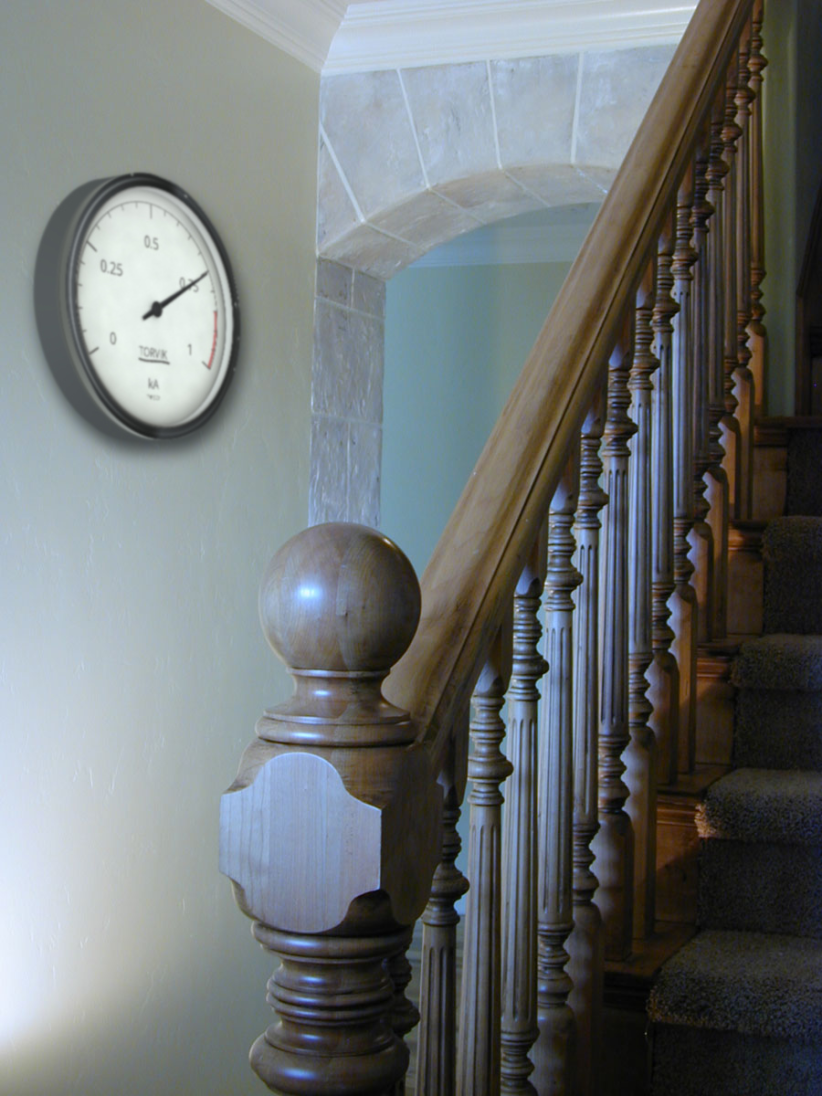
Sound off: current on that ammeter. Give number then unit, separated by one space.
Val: 0.75 kA
